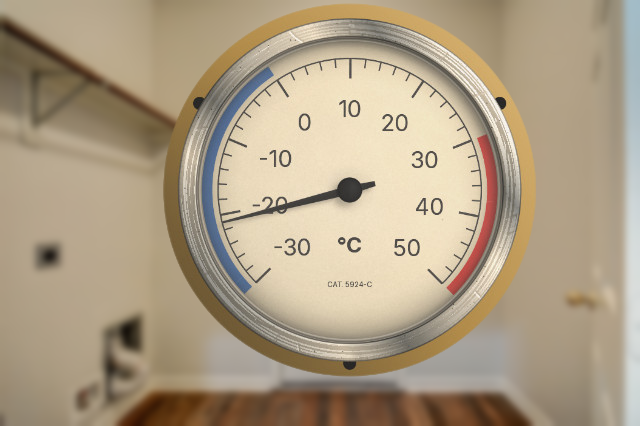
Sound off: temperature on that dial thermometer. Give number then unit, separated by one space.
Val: -21 °C
